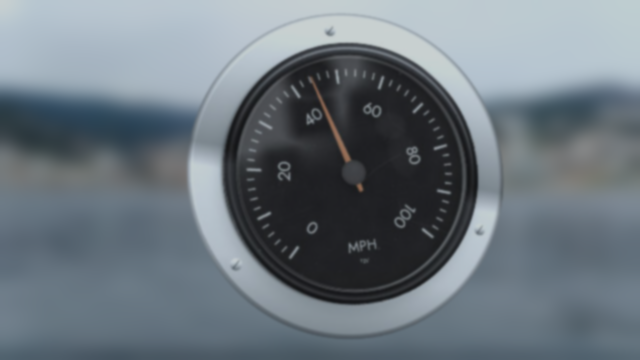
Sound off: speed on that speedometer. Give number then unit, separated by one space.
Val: 44 mph
